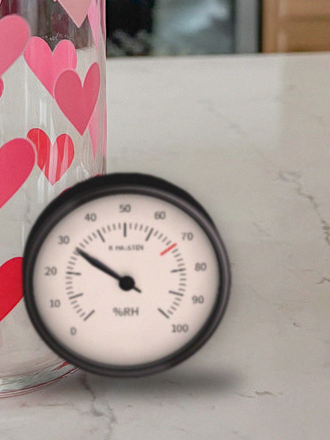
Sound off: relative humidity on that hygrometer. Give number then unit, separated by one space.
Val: 30 %
